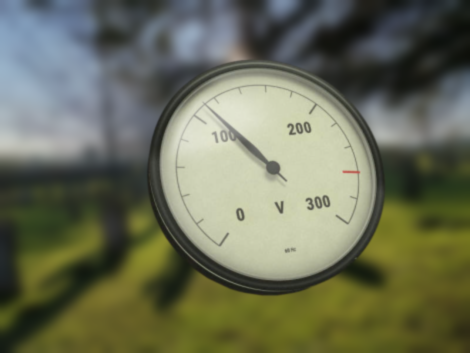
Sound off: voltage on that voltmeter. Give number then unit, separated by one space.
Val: 110 V
